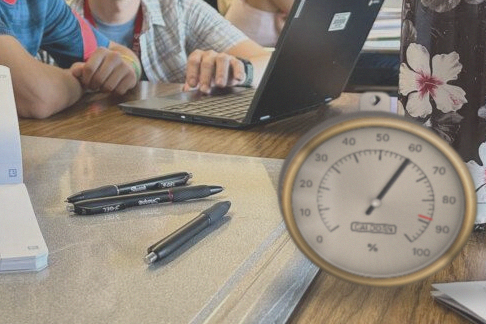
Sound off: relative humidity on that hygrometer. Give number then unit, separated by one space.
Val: 60 %
